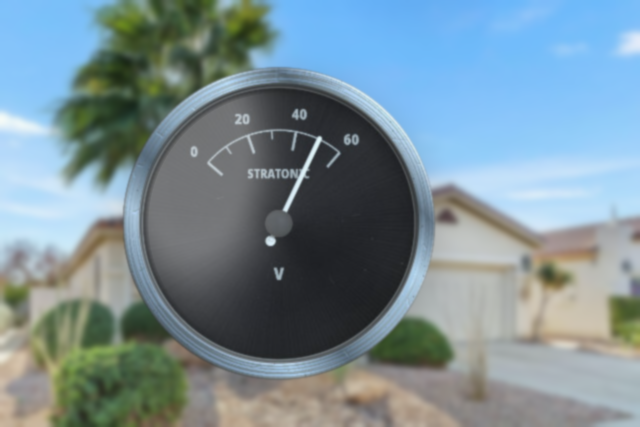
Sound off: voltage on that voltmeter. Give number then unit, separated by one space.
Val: 50 V
